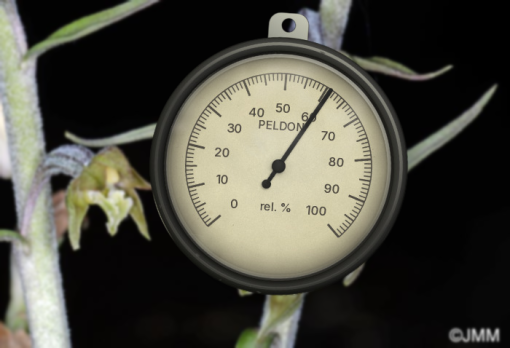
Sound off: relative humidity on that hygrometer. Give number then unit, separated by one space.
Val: 61 %
